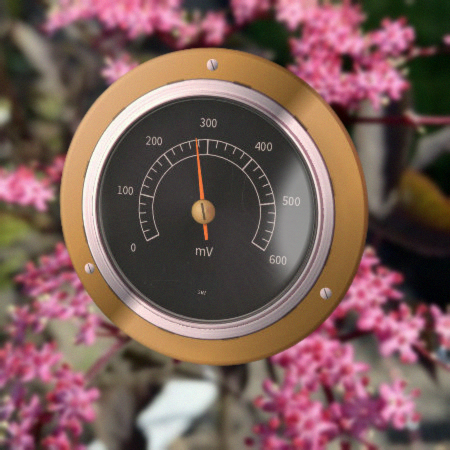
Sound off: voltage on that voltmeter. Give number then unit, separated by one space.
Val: 280 mV
